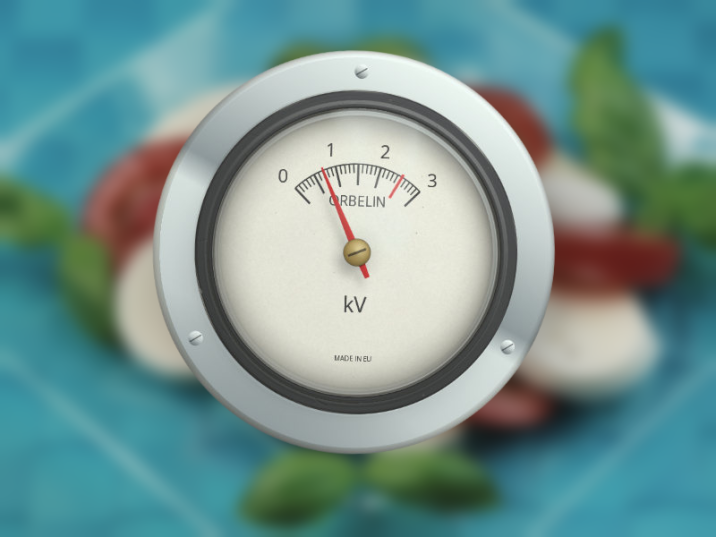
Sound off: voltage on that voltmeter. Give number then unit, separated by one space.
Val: 0.7 kV
